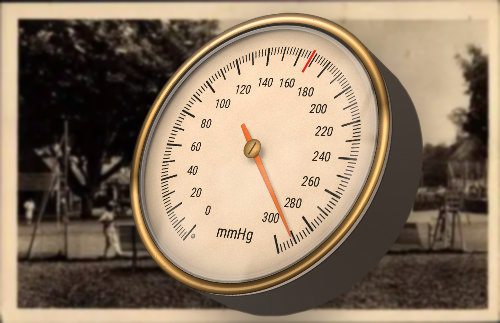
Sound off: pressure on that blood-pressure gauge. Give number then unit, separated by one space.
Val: 290 mmHg
